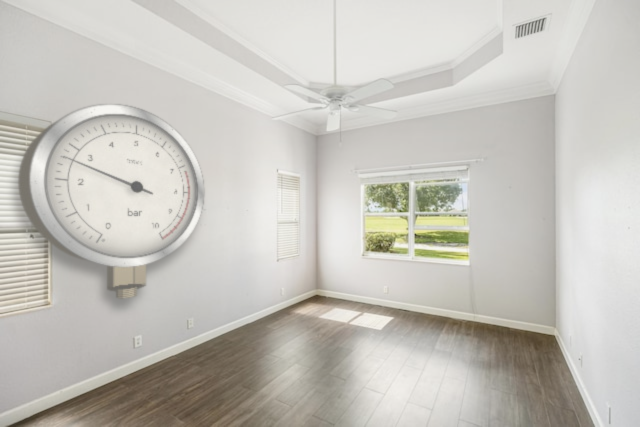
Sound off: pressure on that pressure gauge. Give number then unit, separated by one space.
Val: 2.6 bar
